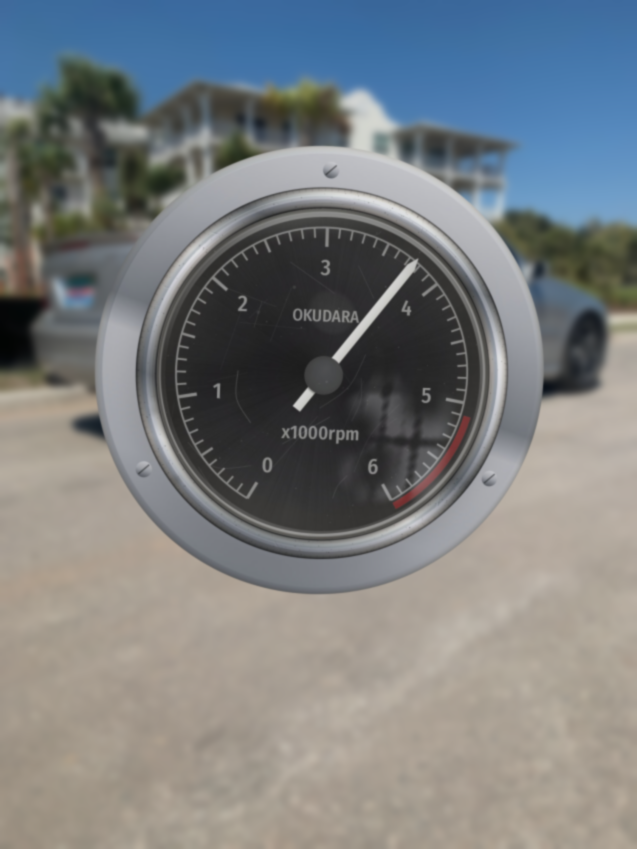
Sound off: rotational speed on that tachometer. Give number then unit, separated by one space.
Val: 3750 rpm
